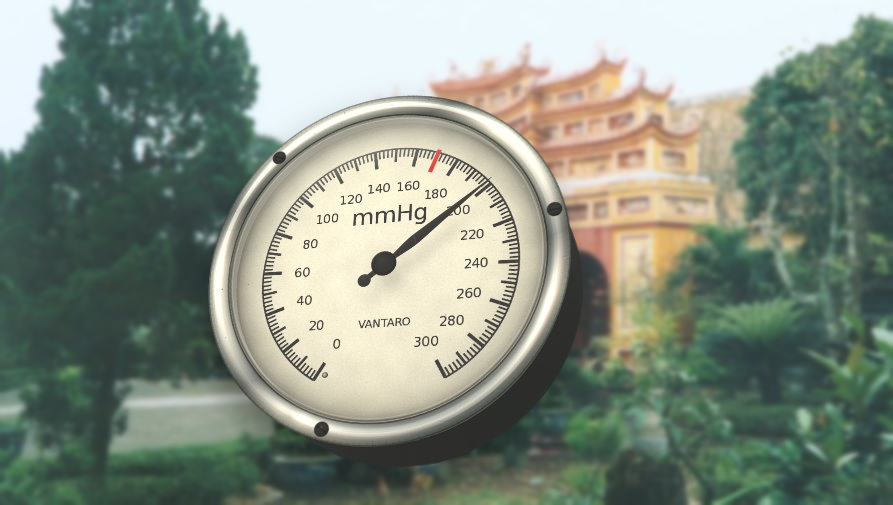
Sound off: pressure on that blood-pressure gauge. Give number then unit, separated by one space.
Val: 200 mmHg
